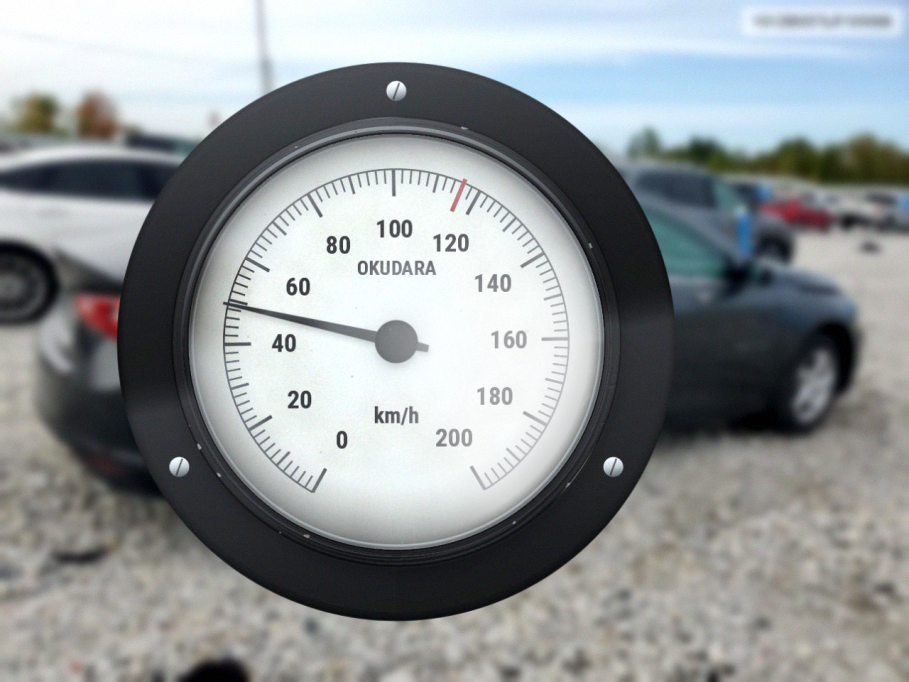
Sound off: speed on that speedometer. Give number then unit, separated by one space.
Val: 49 km/h
